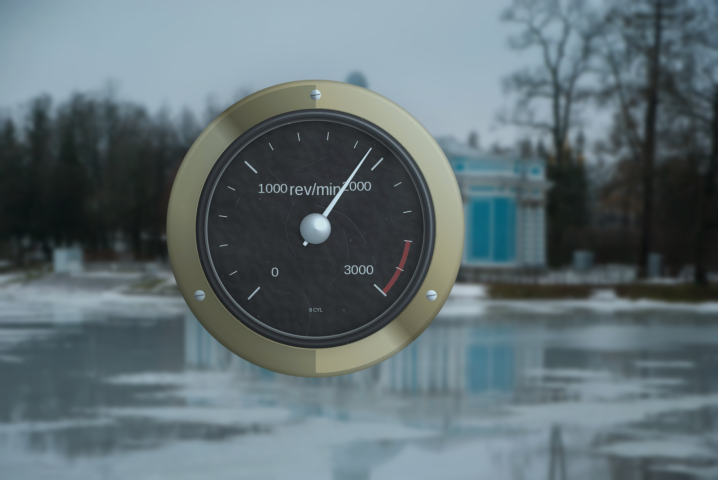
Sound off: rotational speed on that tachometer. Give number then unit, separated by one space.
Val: 1900 rpm
